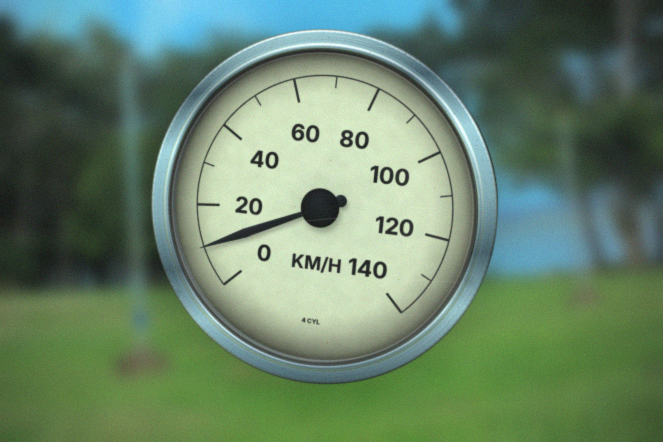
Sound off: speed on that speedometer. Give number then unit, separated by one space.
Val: 10 km/h
